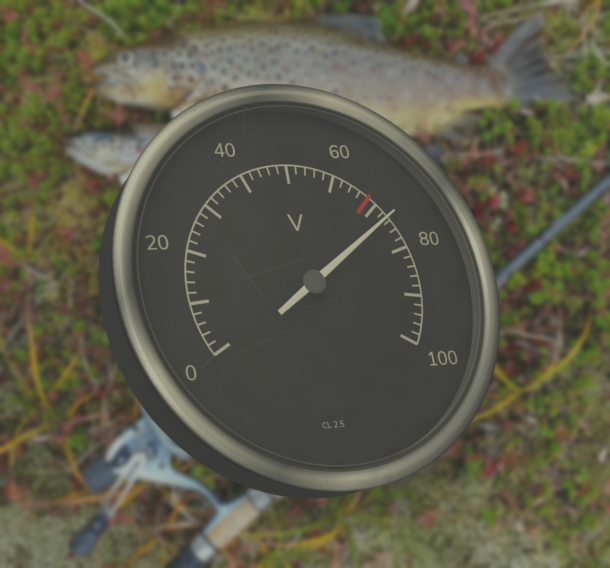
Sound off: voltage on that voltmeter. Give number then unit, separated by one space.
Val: 73 V
